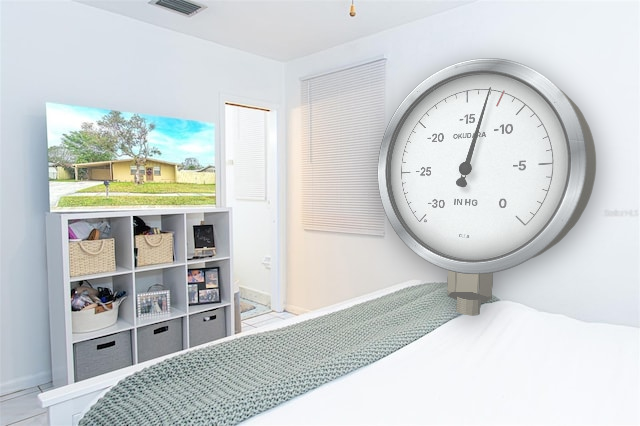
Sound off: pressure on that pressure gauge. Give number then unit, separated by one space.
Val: -13 inHg
